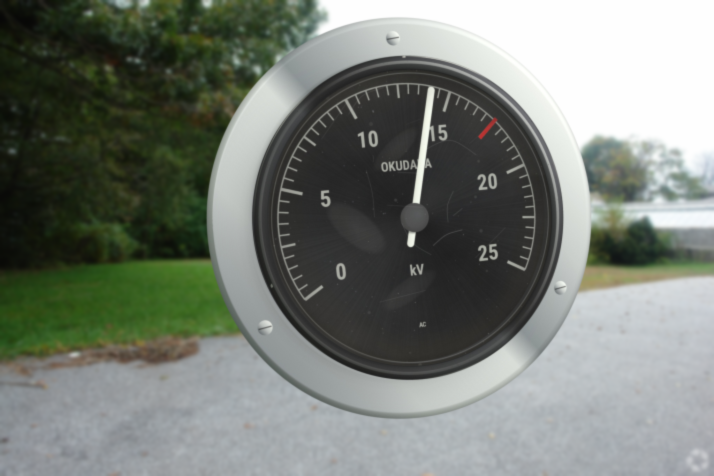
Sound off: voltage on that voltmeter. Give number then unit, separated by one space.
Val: 14 kV
